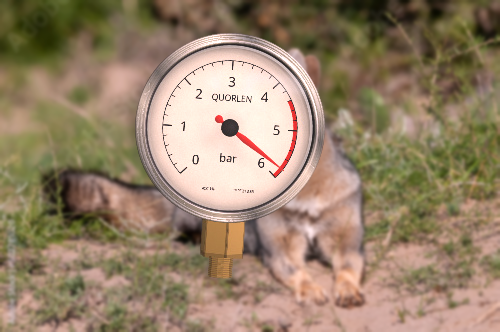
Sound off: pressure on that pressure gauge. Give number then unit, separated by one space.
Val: 5.8 bar
